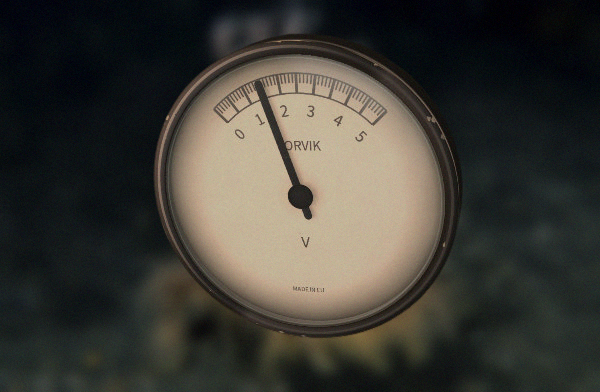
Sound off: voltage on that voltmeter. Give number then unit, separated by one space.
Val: 1.5 V
